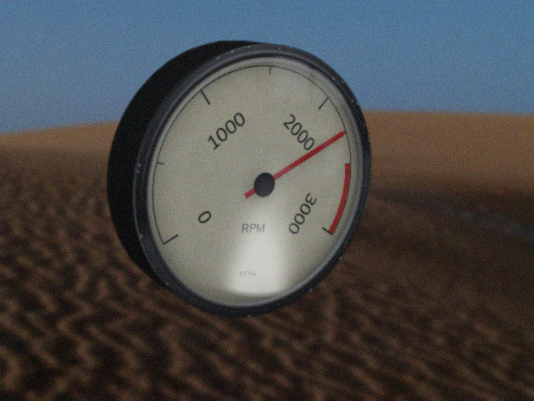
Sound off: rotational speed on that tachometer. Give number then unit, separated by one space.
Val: 2250 rpm
